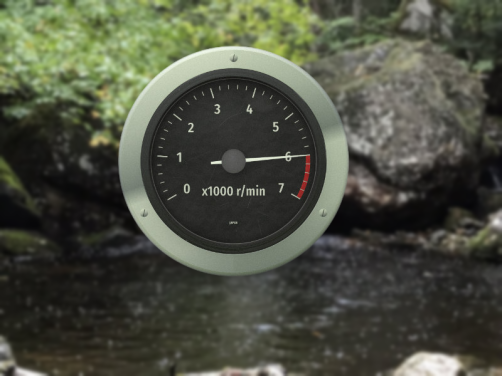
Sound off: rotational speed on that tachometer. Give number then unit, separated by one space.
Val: 6000 rpm
